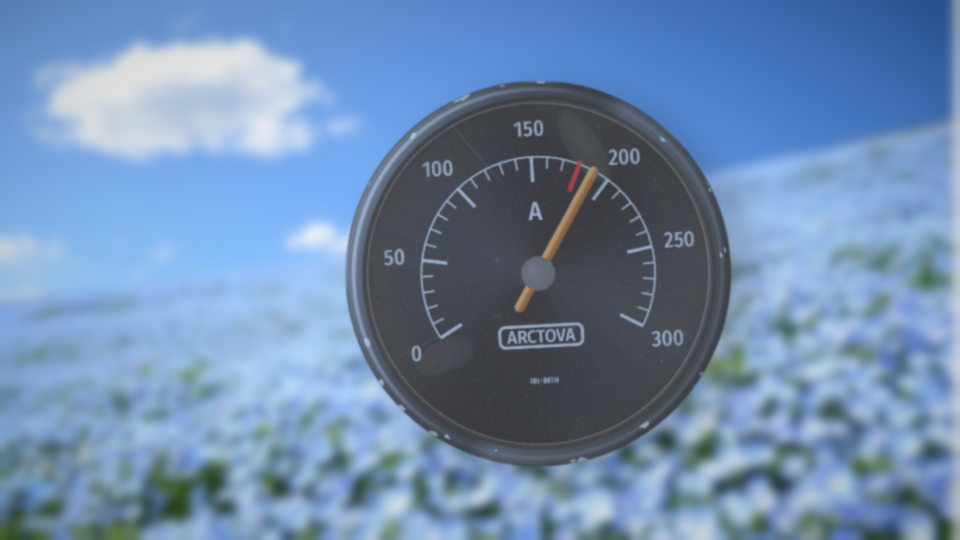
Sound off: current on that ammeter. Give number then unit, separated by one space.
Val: 190 A
